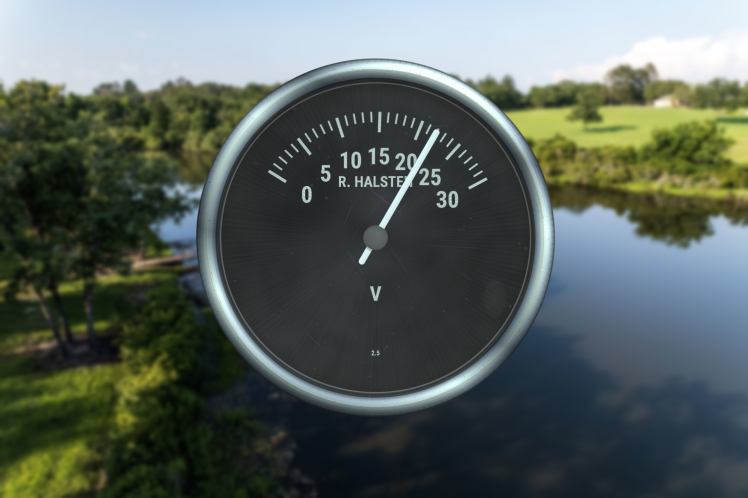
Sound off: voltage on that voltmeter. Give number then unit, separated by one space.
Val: 22 V
